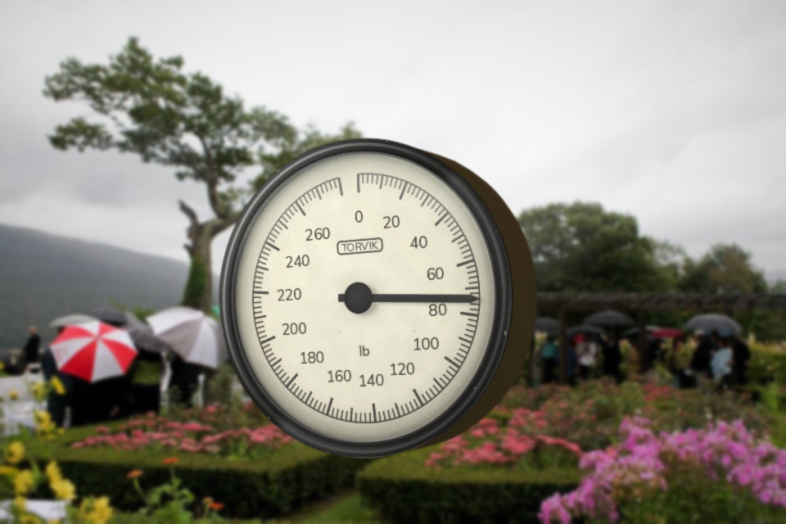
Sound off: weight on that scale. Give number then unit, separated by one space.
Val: 74 lb
